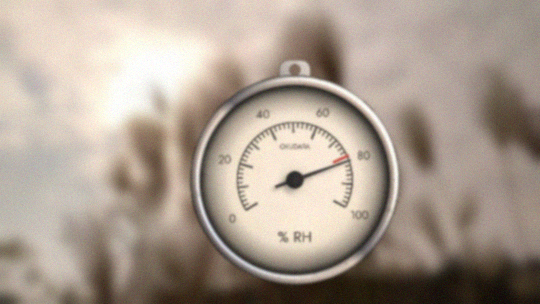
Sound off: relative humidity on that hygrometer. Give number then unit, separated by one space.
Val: 80 %
